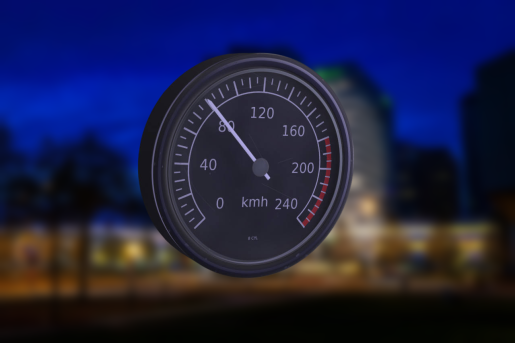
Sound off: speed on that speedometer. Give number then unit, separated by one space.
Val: 80 km/h
